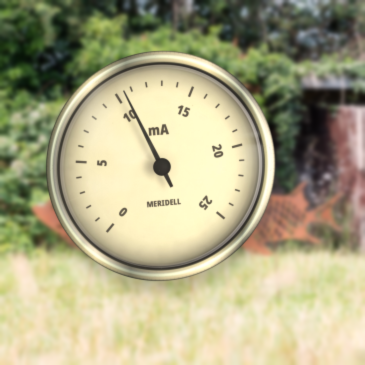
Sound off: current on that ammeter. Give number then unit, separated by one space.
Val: 10.5 mA
